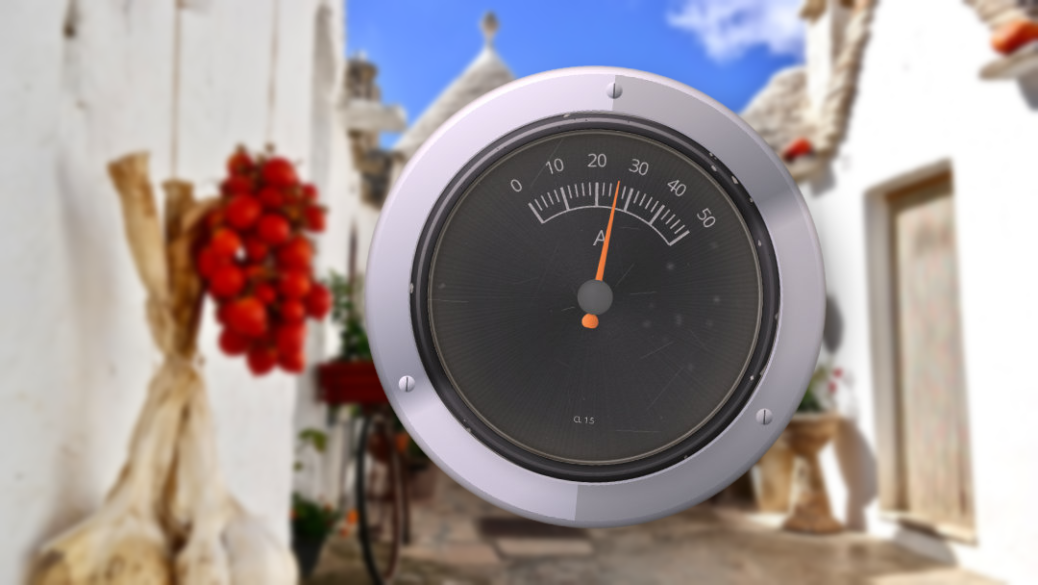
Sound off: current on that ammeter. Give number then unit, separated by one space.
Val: 26 A
